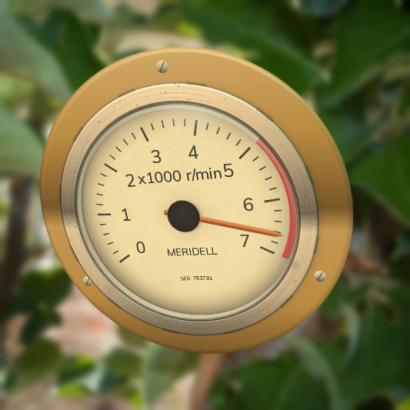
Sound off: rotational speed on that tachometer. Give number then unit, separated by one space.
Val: 6600 rpm
